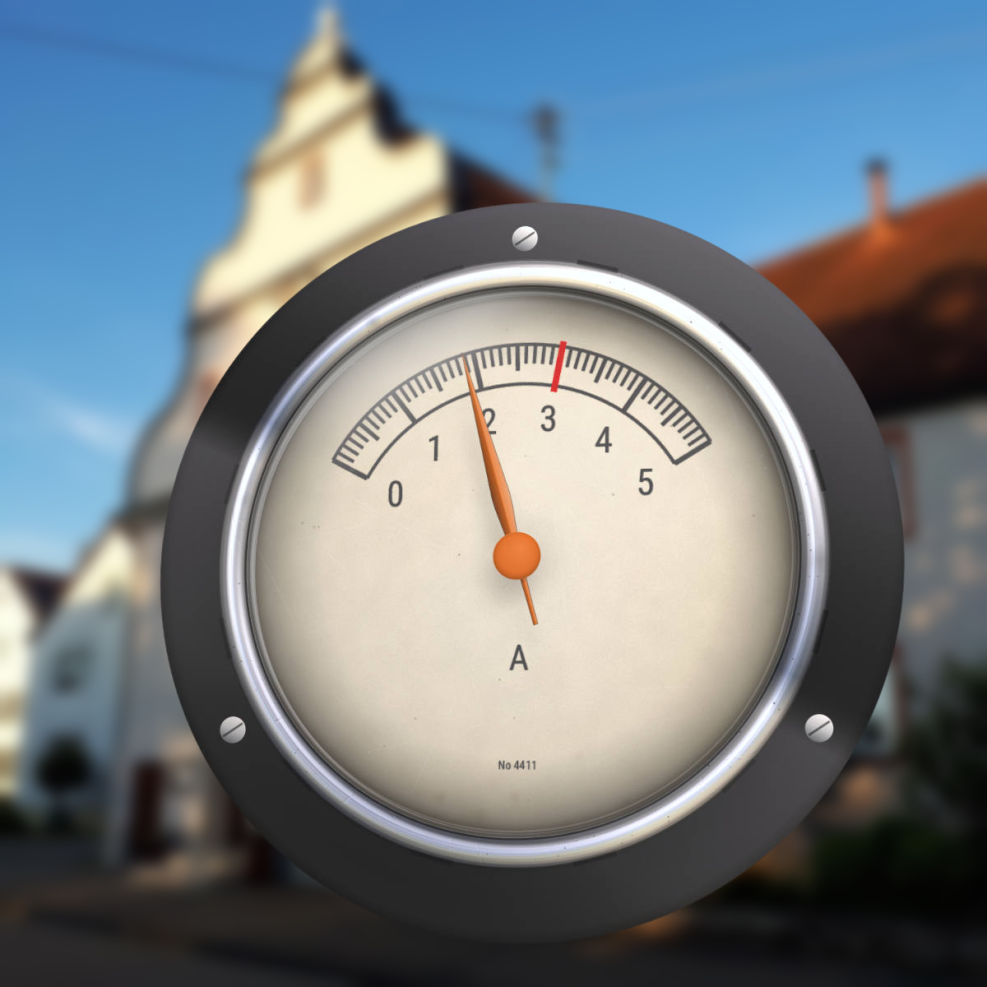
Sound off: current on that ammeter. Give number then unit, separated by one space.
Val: 1.9 A
